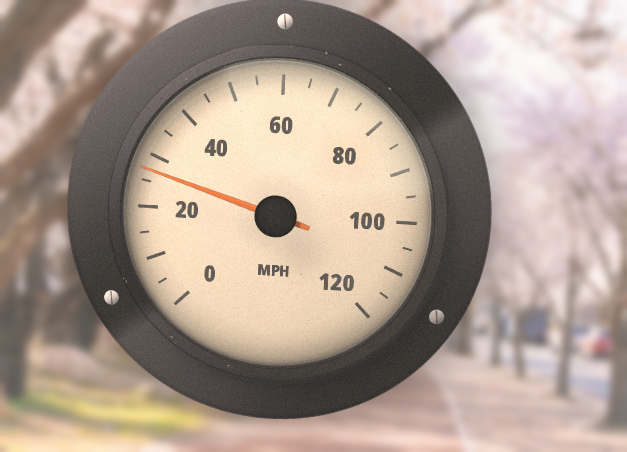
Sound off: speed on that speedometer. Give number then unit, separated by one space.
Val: 27.5 mph
